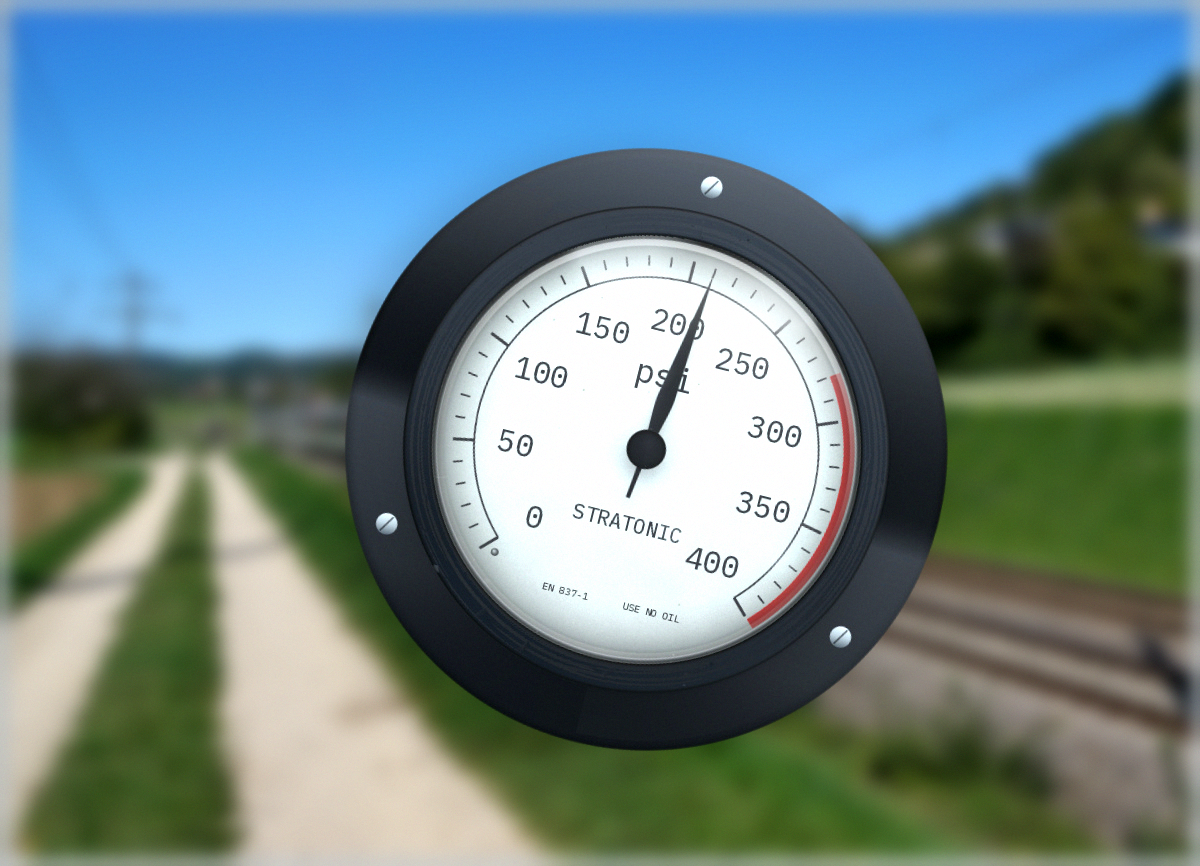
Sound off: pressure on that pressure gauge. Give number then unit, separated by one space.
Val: 210 psi
